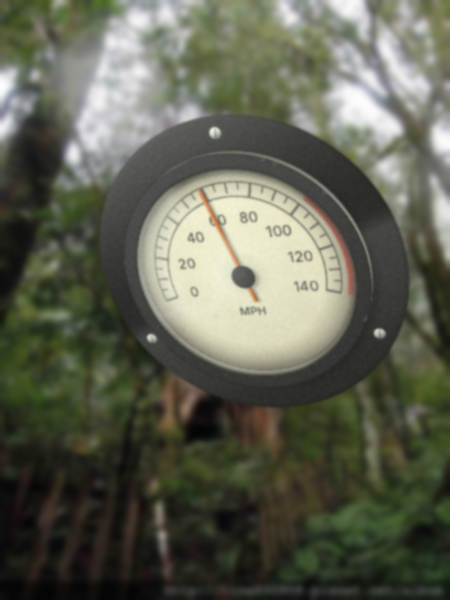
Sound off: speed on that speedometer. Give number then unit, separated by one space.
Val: 60 mph
